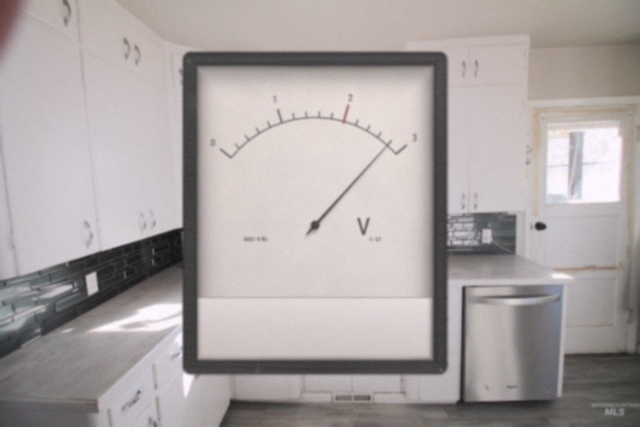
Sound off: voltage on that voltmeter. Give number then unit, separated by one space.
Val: 2.8 V
